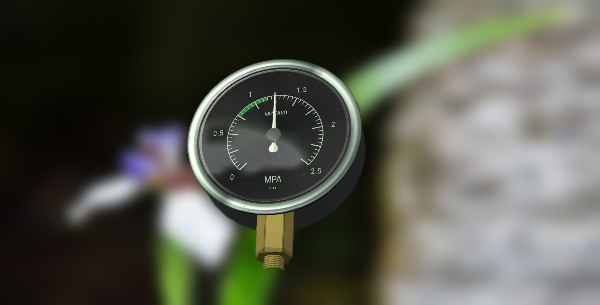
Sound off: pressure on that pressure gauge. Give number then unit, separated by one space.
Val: 1.25 MPa
